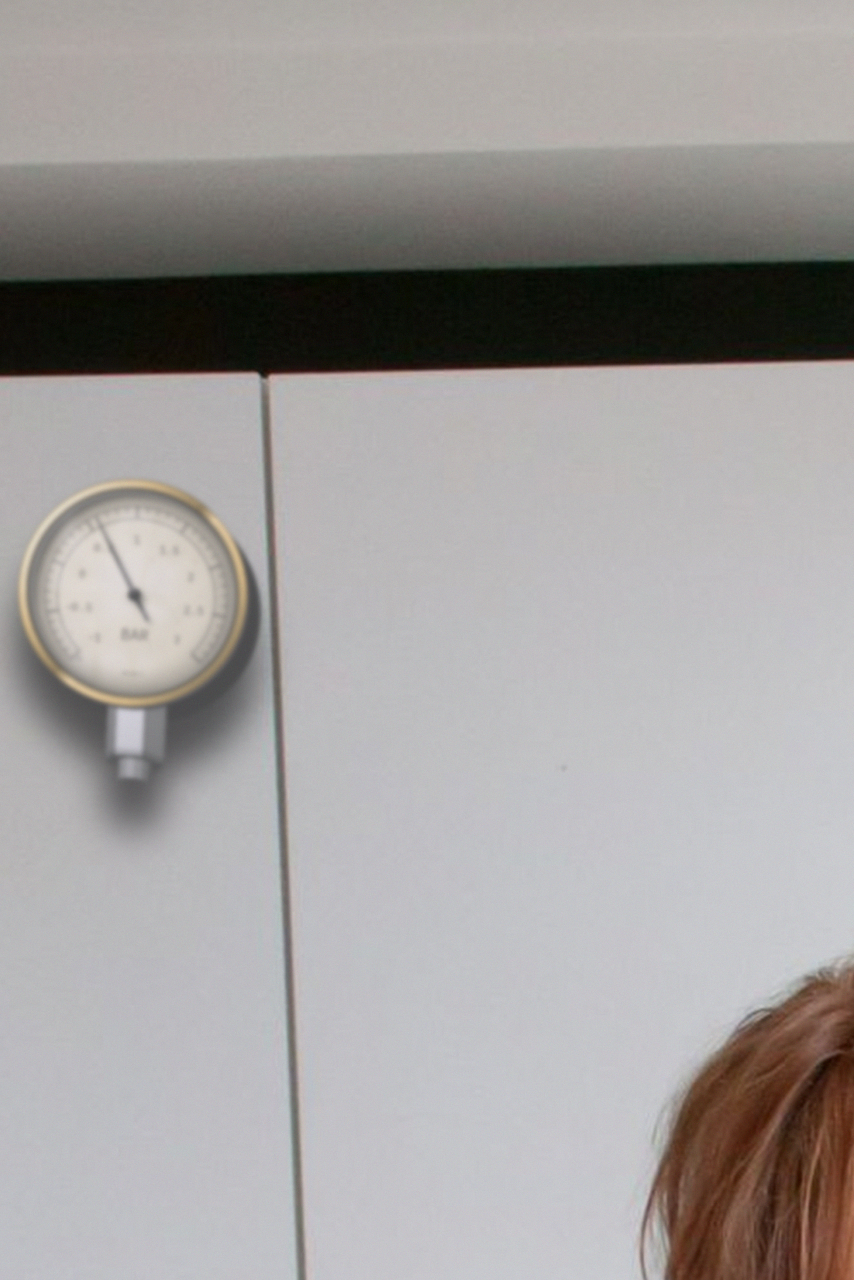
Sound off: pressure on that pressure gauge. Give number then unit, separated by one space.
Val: 0.6 bar
